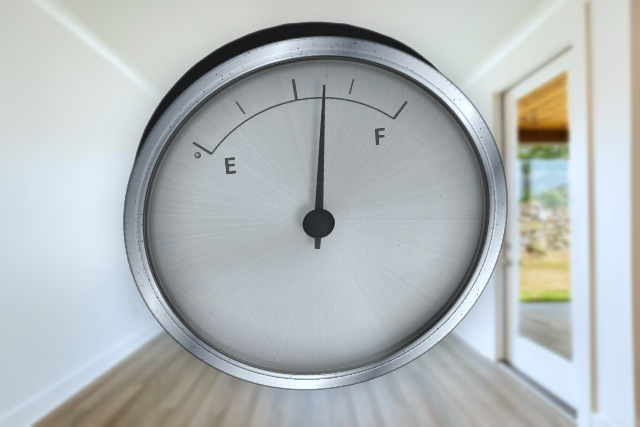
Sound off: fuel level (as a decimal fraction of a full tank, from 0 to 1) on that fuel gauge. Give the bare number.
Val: 0.625
